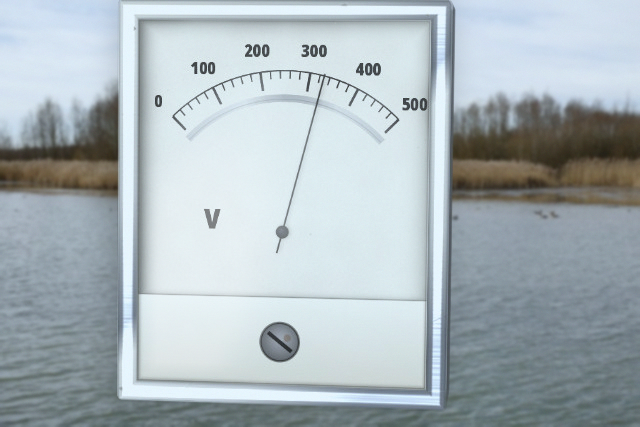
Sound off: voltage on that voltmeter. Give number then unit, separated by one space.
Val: 330 V
